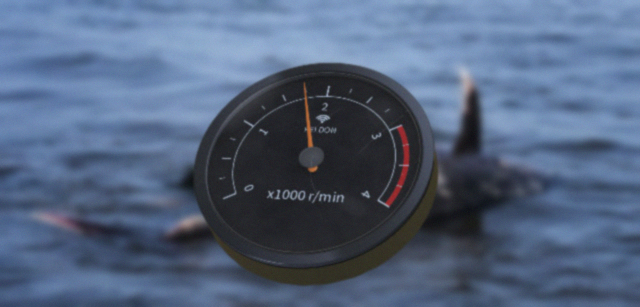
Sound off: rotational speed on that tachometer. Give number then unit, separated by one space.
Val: 1750 rpm
